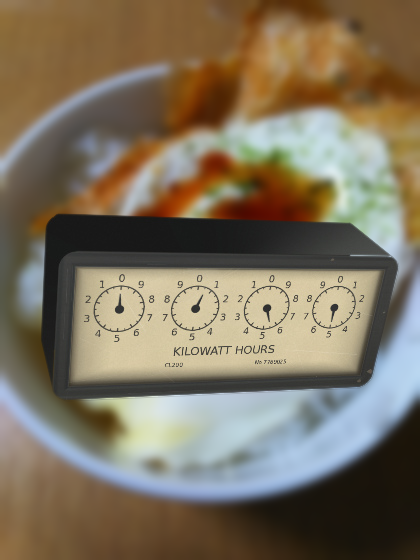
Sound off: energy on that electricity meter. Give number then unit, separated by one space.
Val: 55 kWh
